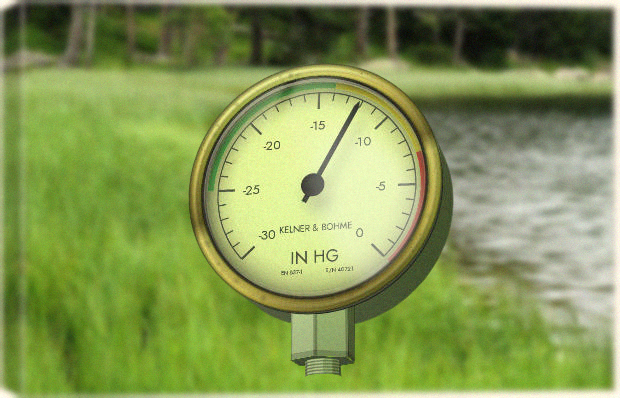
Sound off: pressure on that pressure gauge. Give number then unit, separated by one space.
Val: -12 inHg
